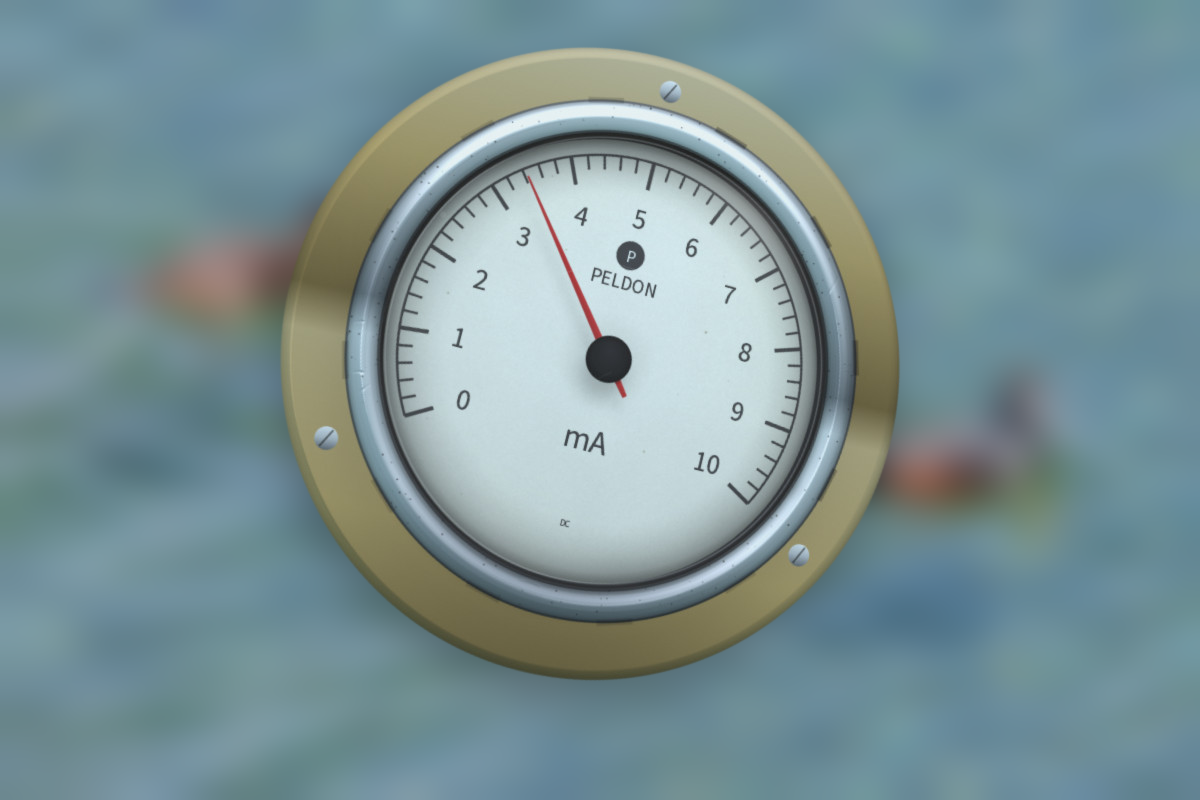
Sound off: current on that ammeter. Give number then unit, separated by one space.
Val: 3.4 mA
